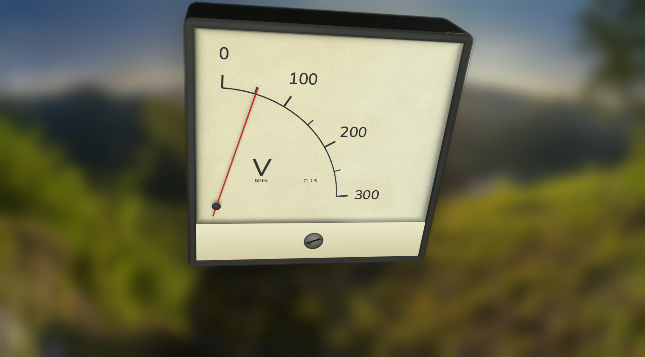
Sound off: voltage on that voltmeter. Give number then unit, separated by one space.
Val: 50 V
